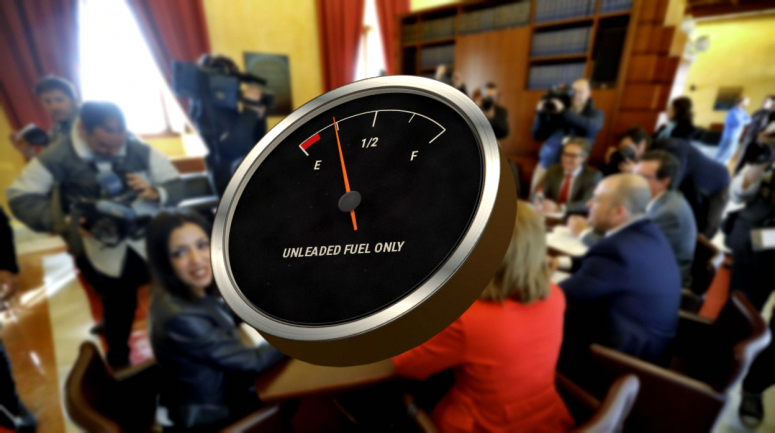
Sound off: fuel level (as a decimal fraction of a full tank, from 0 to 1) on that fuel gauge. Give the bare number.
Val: 0.25
